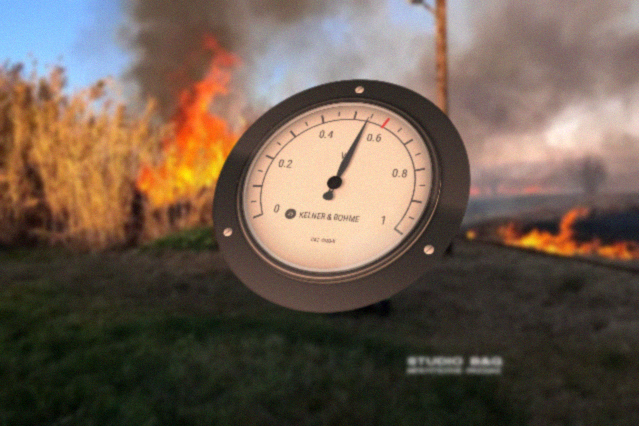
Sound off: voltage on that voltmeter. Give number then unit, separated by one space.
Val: 0.55 V
